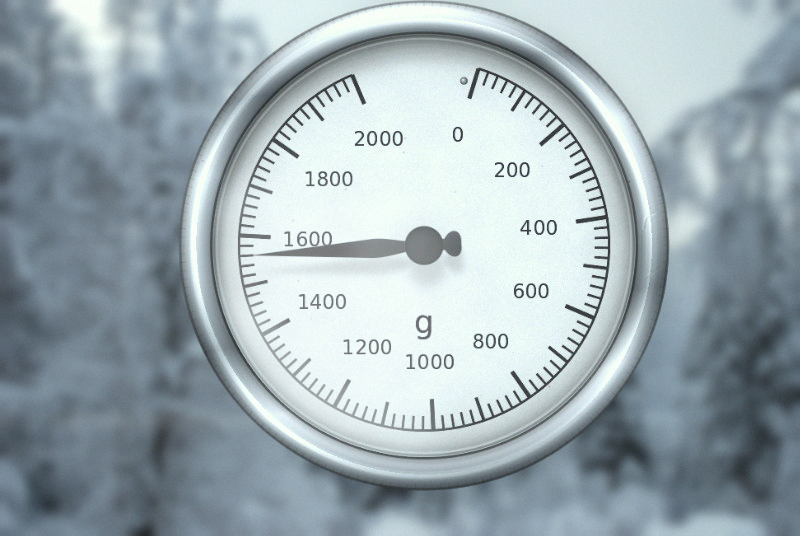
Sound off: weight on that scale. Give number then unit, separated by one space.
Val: 1560 g
